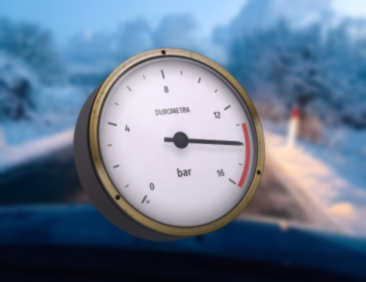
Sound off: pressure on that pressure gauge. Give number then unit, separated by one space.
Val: 14 bar
